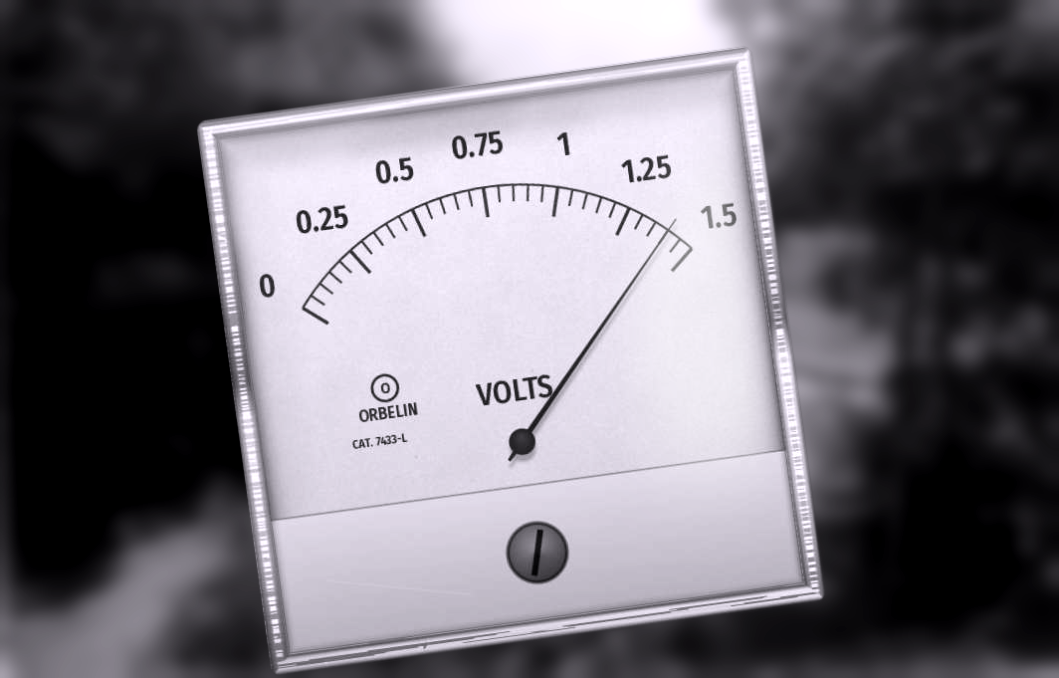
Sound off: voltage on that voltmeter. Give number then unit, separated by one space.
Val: 1.4 V
